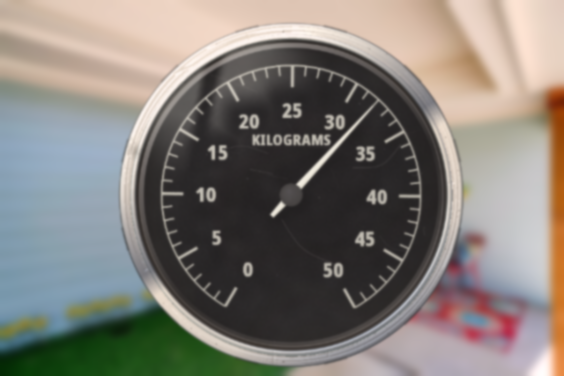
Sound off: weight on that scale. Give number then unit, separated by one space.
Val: 32 kg
